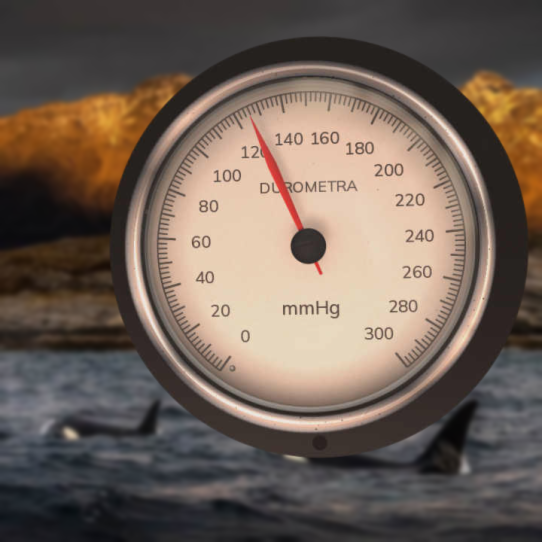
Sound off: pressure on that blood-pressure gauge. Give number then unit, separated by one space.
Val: 126 mmHg
